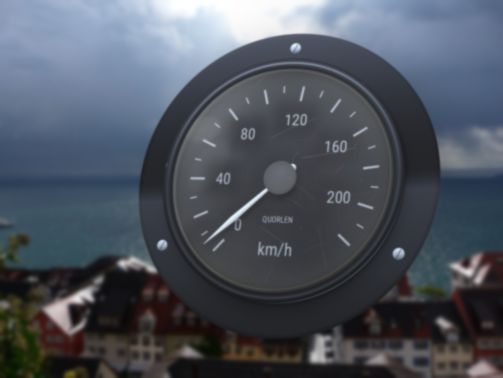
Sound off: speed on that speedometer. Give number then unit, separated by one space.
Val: 5 km/h
